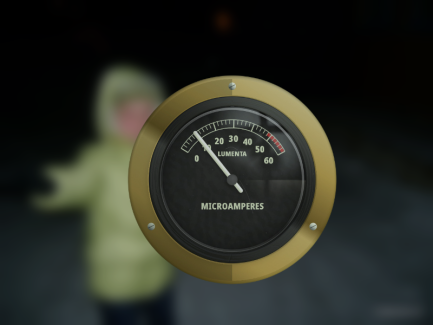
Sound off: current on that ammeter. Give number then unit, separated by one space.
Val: 10 µA
